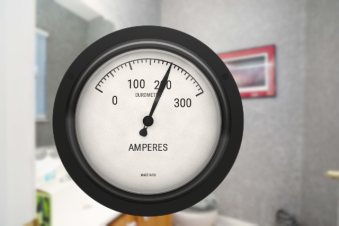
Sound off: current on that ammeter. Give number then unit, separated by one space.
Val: 200 A
